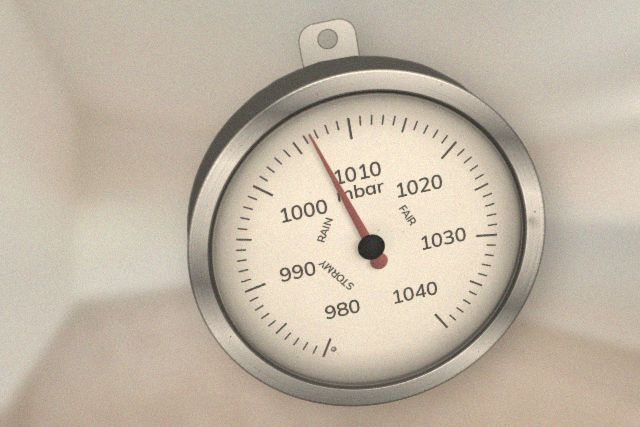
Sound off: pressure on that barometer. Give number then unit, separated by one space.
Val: 1006.5 mbar
